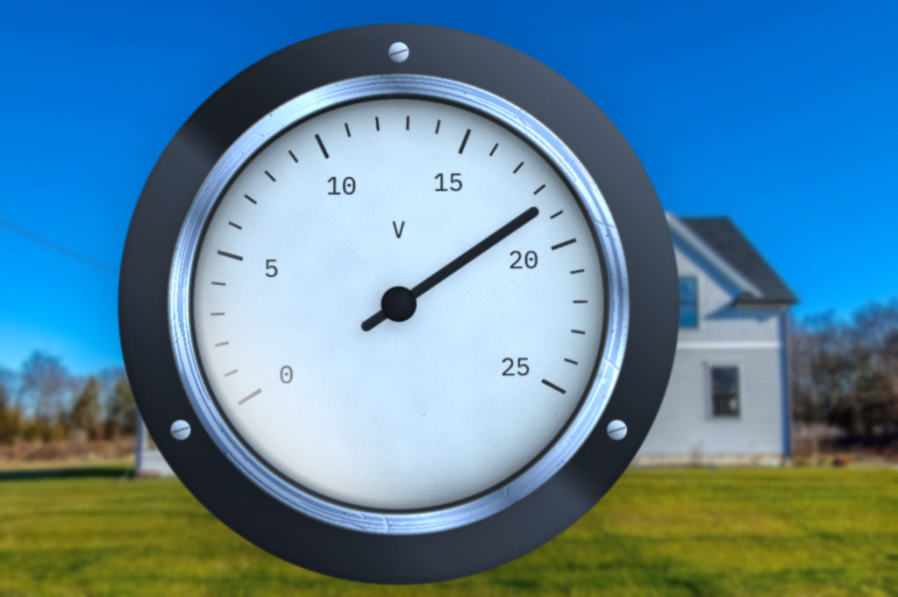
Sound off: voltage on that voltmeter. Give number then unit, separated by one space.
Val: 18.5 V
